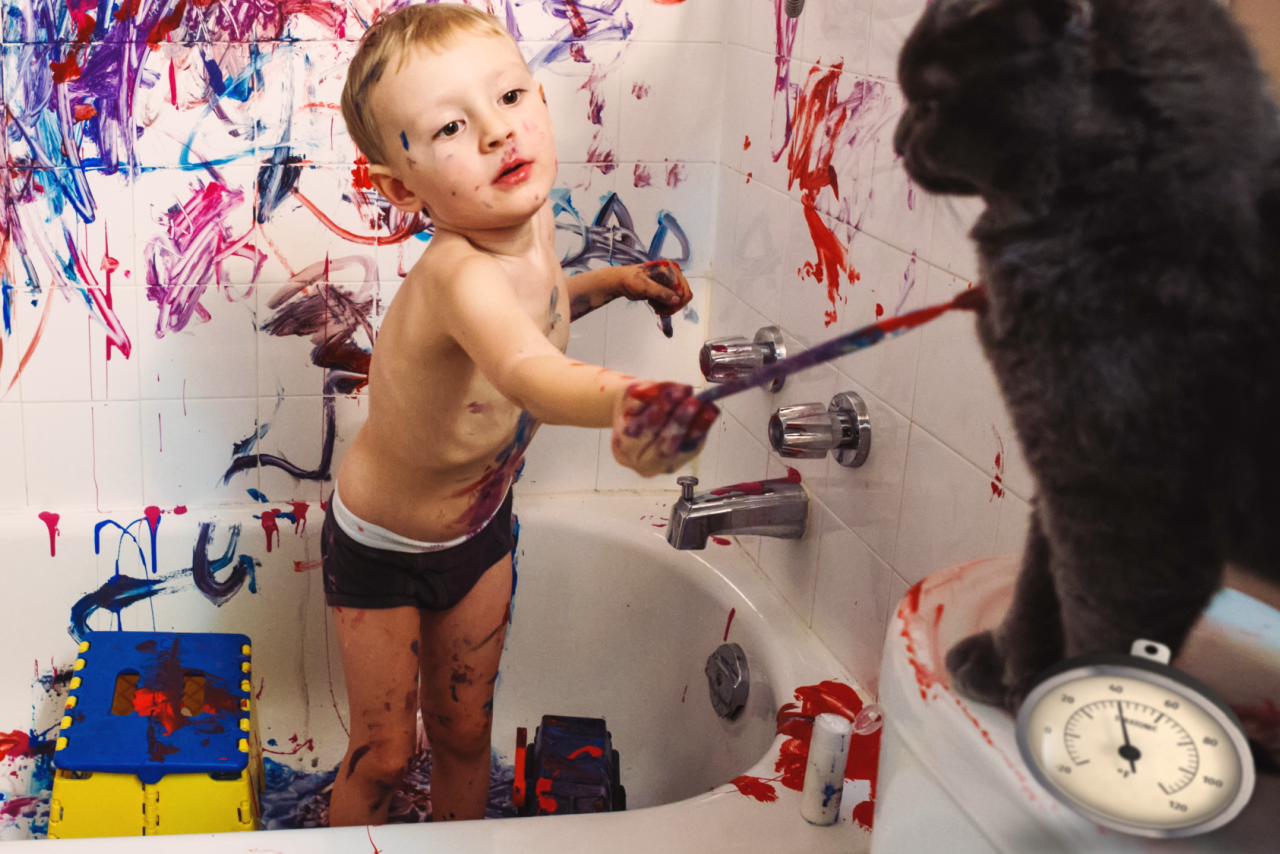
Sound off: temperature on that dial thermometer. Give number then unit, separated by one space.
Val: 40 °F
